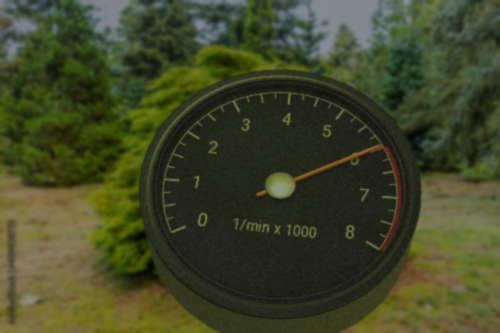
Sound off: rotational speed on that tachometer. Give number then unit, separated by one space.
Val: 6000 rpm
